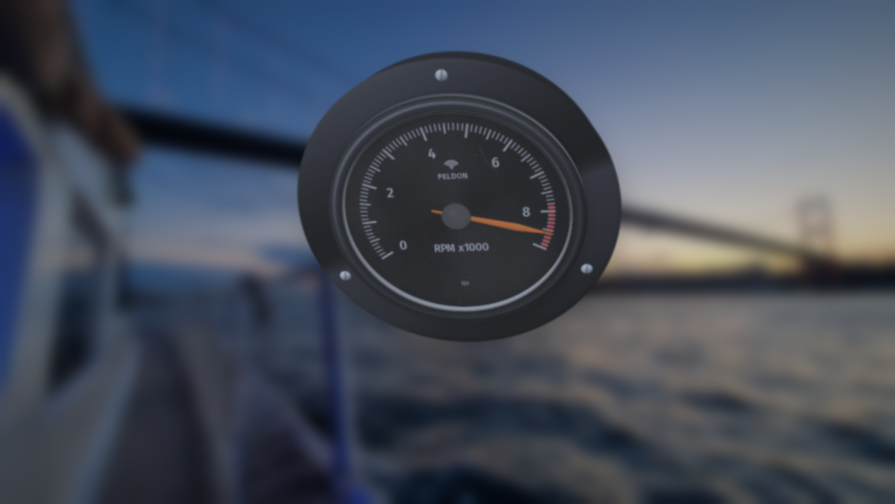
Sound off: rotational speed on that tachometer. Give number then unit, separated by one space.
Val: 8500 rpm
